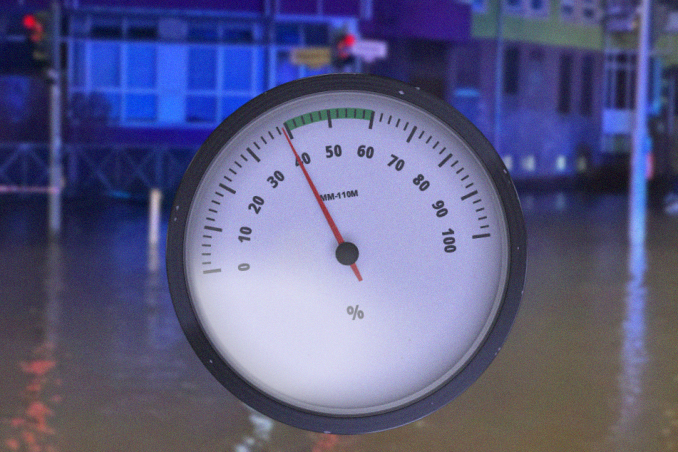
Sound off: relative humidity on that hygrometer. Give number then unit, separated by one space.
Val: 39 %
